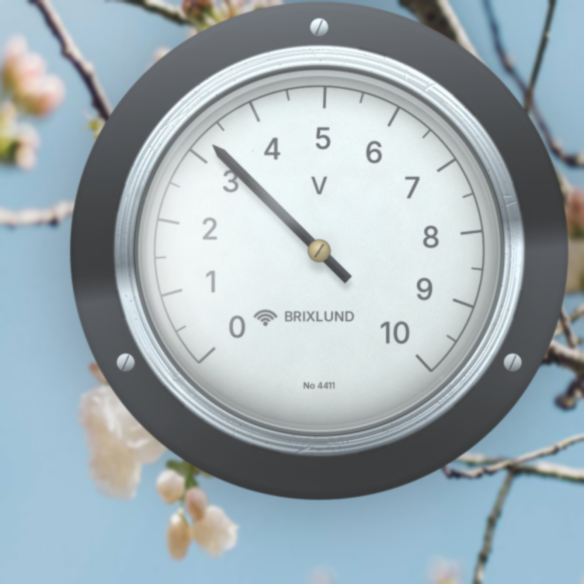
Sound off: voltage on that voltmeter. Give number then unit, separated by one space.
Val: 3.25 V
